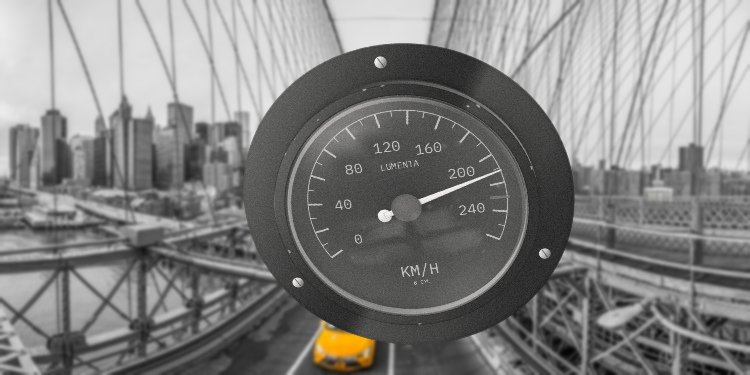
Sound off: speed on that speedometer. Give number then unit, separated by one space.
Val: 210 km/h
